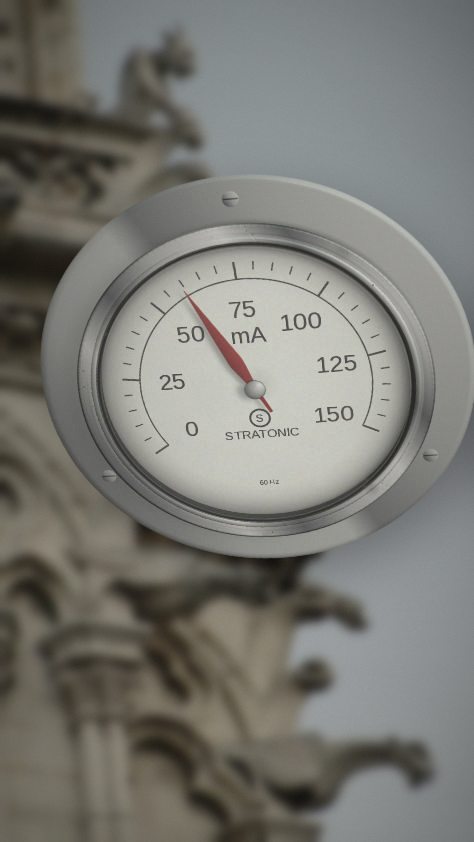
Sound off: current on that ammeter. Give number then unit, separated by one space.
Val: 60 mA
